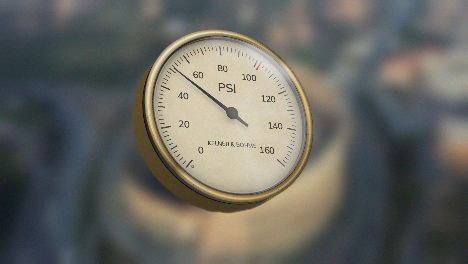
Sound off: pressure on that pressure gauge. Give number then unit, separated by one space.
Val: 50 psi
